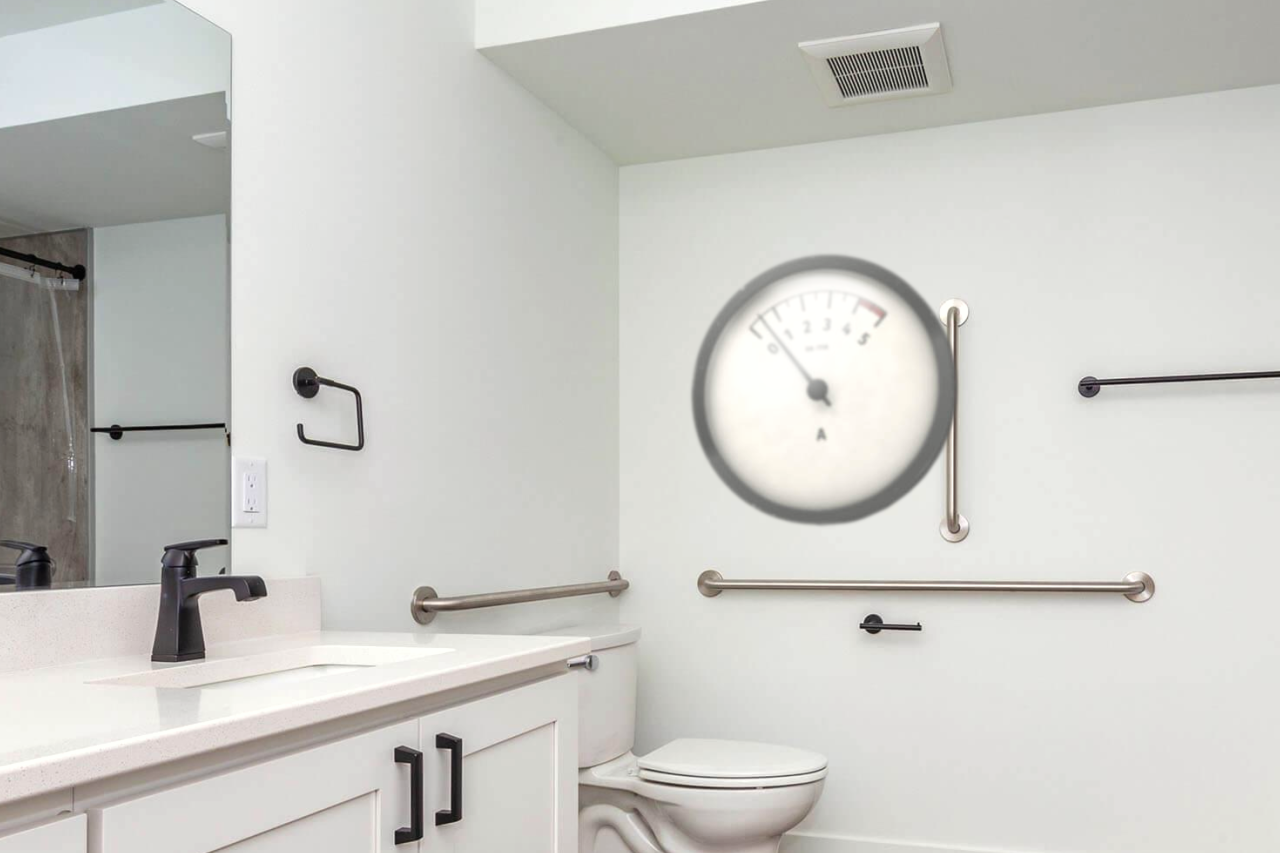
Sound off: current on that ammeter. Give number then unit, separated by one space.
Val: 0.5 A
